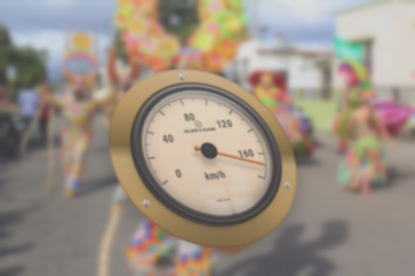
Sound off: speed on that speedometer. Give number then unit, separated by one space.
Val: 170 km/h
